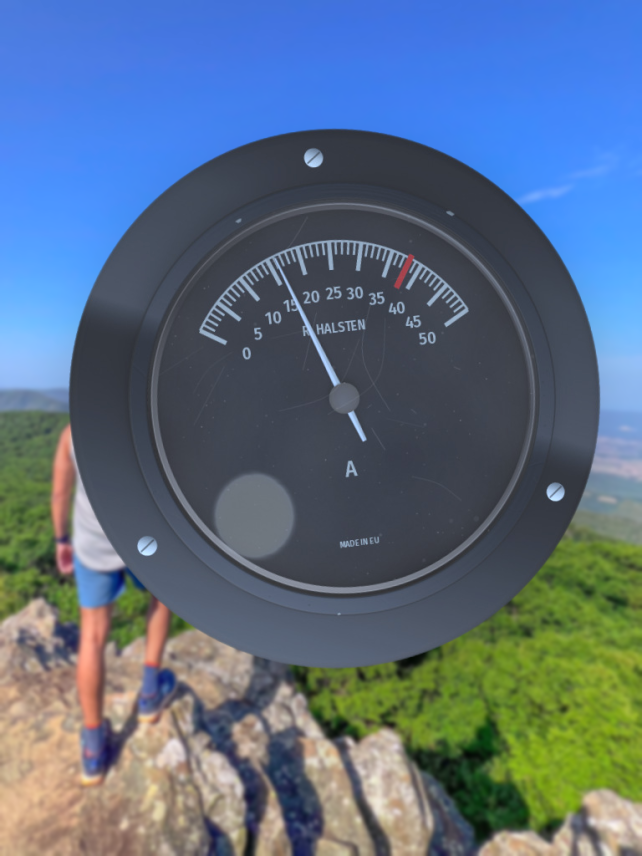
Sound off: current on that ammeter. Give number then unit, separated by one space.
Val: 16 A
